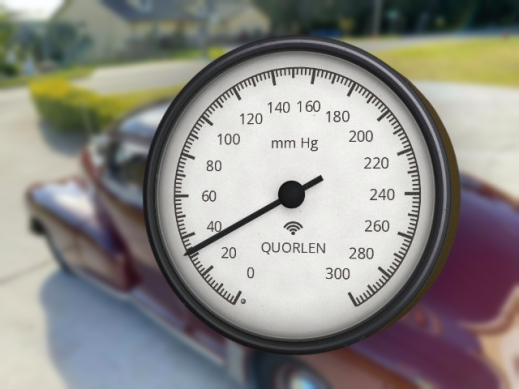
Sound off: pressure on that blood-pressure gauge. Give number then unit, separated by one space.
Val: 32 mmHg
